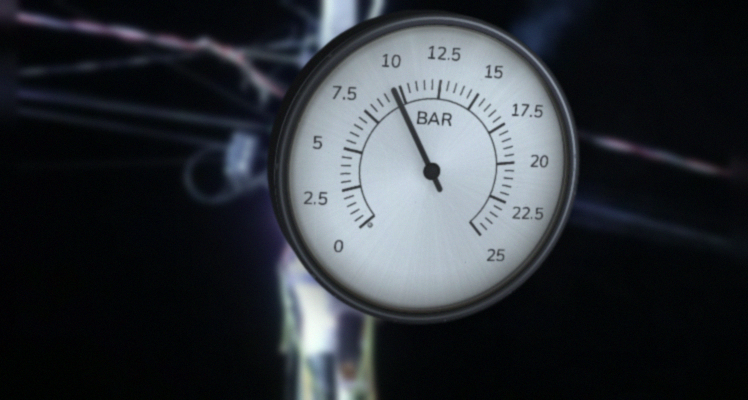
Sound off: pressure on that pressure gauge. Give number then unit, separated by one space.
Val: 9.5 bar
